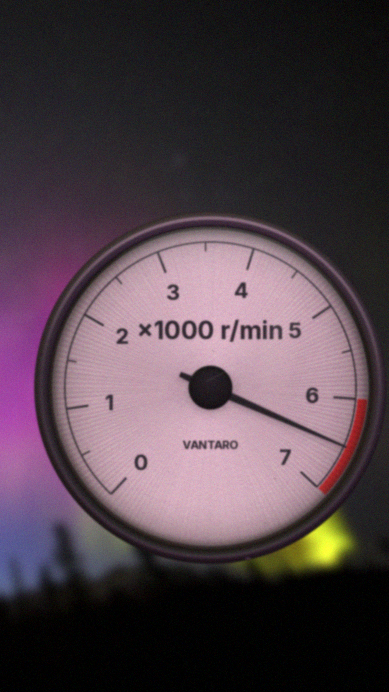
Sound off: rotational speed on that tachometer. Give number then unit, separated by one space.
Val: 6500 rpm
